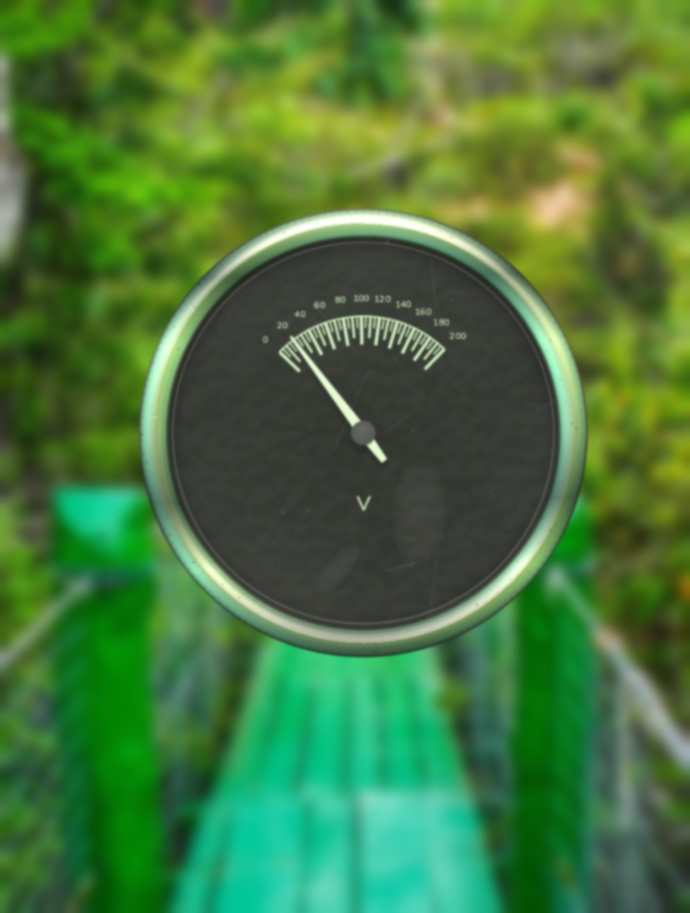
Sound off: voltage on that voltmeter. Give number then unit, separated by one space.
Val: 20 V
